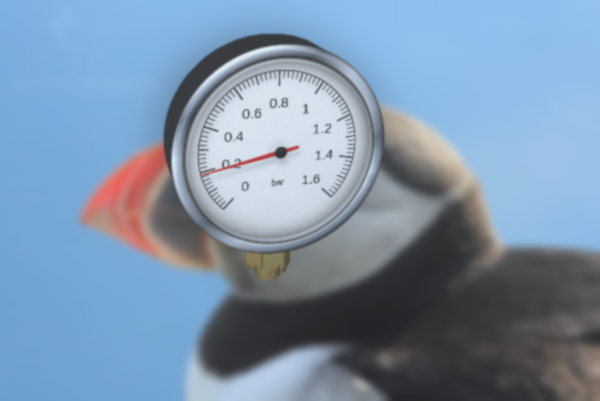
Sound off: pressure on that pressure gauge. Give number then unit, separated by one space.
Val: 0.2 bar
